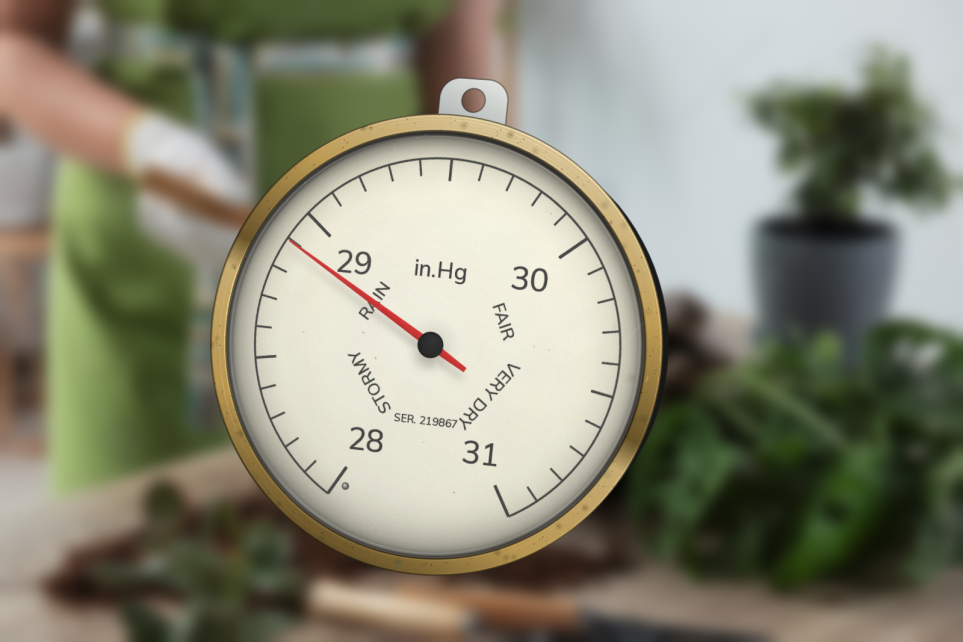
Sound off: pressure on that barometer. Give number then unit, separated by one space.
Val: 28.9 inHg
